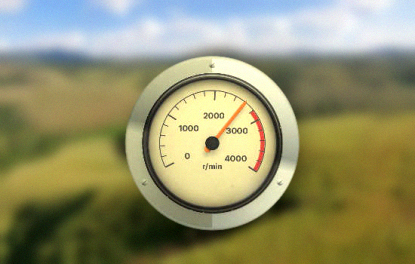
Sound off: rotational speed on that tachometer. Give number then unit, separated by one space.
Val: 2600 rpm
